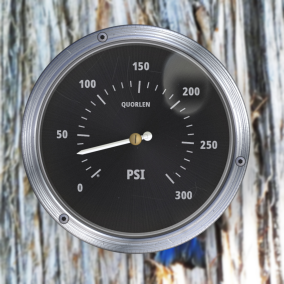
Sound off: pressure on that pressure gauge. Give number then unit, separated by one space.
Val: 30 psi
